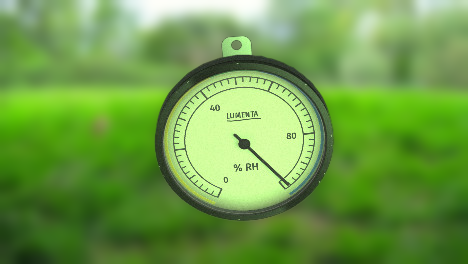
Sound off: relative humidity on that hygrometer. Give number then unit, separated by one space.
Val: 98 %
